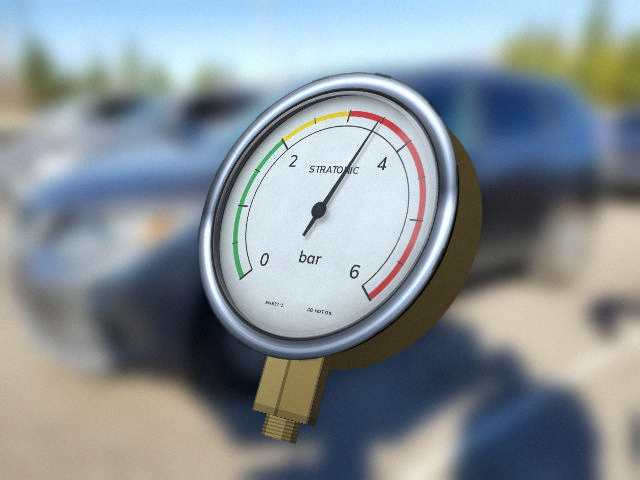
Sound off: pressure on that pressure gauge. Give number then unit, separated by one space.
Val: 3.5 bar
